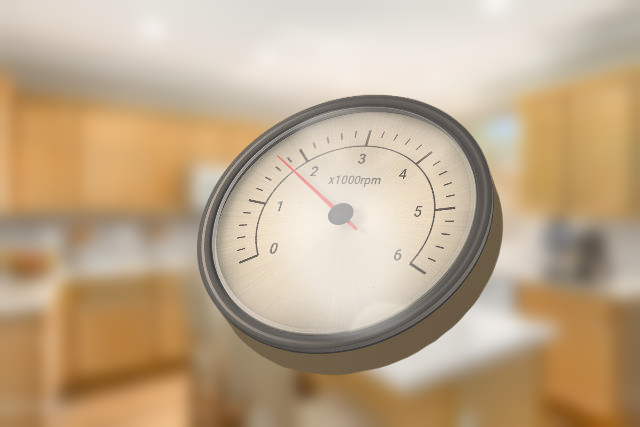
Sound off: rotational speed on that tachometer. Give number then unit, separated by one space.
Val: 1700 rpm
